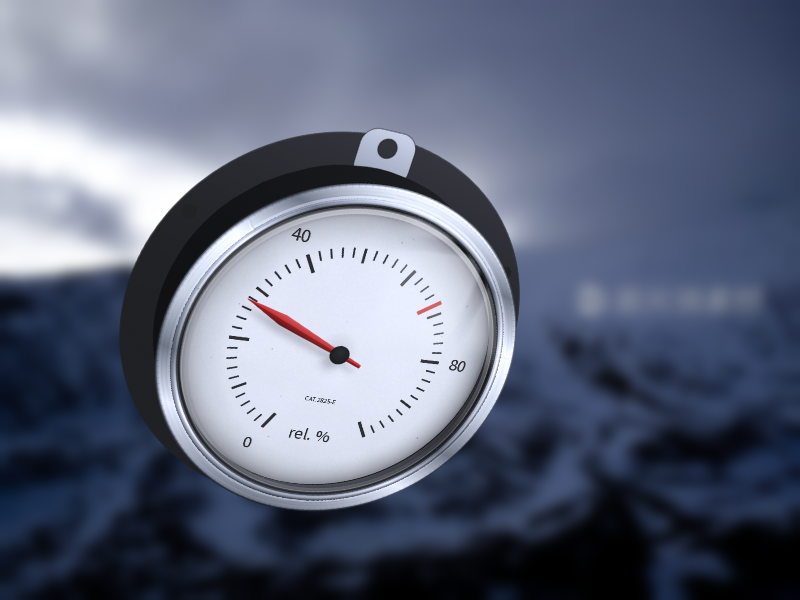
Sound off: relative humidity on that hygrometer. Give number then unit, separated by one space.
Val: 28 %
